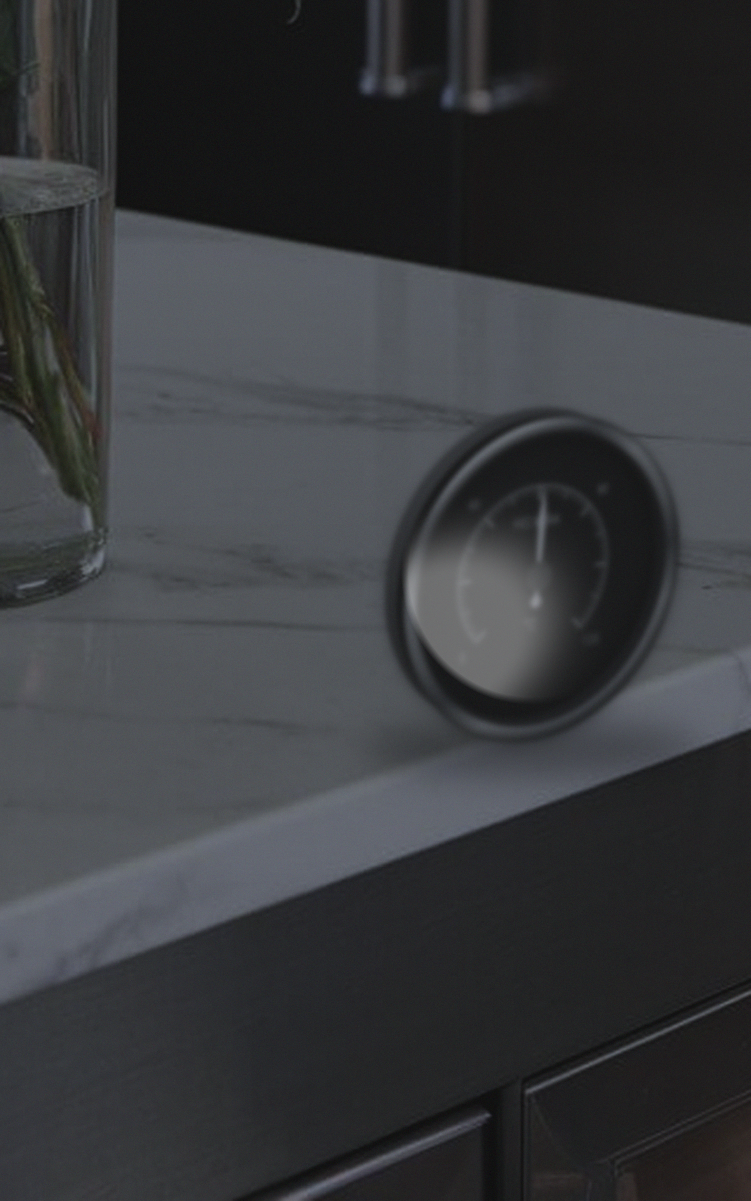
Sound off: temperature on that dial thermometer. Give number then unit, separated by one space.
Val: 60 °C
